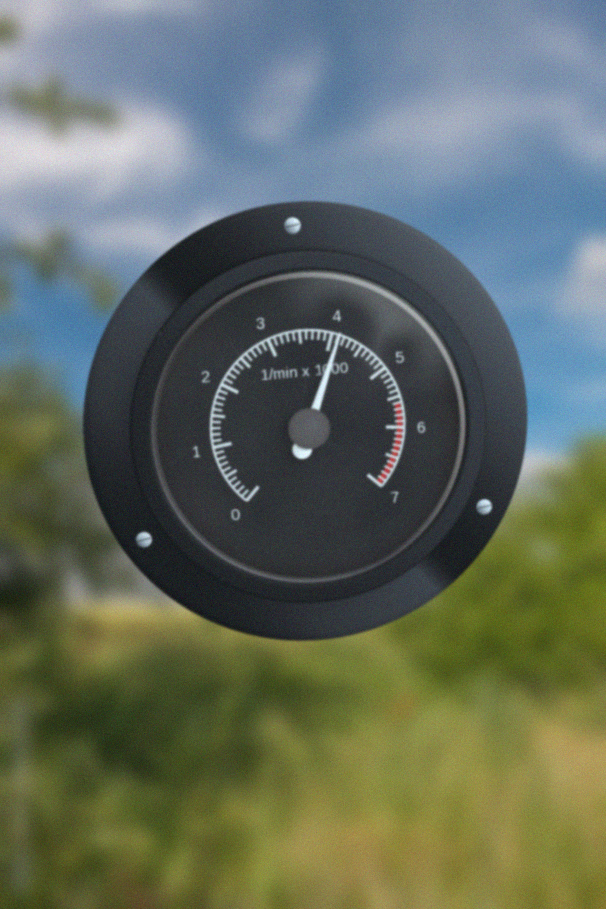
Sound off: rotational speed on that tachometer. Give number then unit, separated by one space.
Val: 4100 rpm
